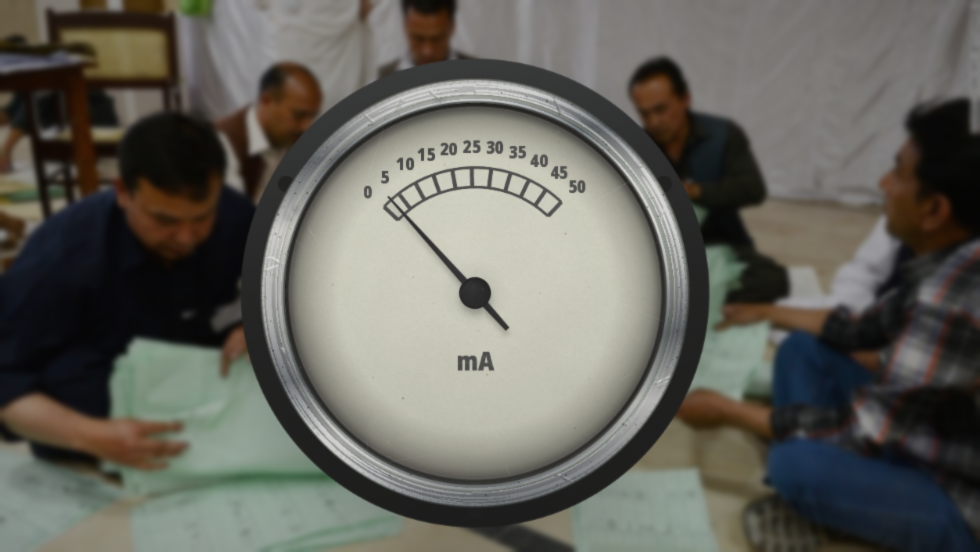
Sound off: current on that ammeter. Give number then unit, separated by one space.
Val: 2.5 mA
